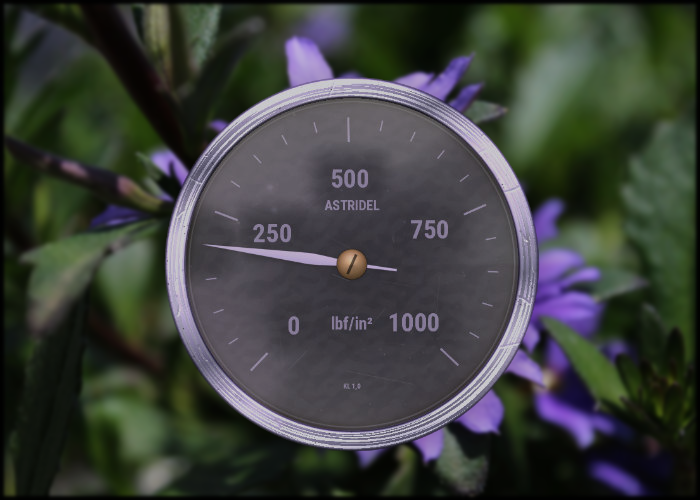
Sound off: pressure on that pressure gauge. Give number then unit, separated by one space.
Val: 200 psi
